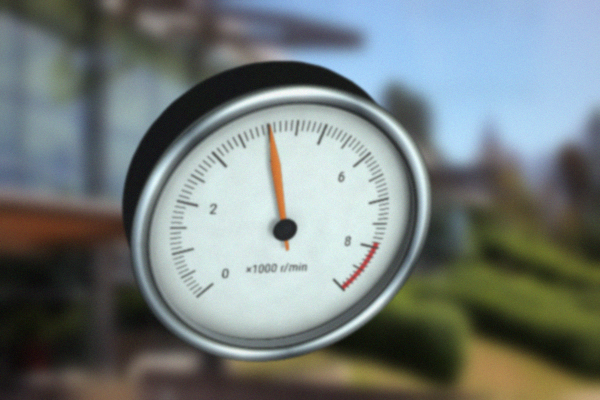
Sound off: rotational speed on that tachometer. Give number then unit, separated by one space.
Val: 4000 rpm
